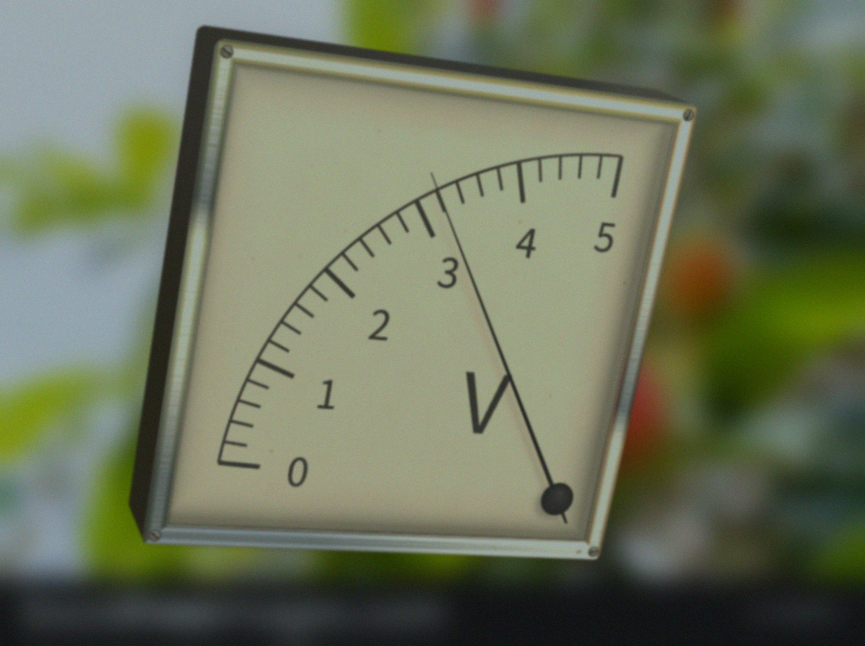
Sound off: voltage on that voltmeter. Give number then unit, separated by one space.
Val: 3.2 V
